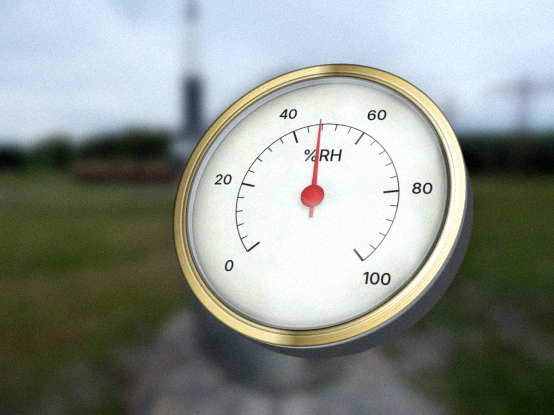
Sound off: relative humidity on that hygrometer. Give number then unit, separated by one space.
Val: 48 %
